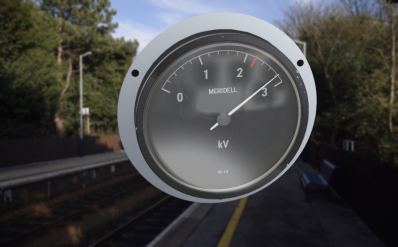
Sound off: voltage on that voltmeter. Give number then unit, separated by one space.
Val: 2.8 kV
